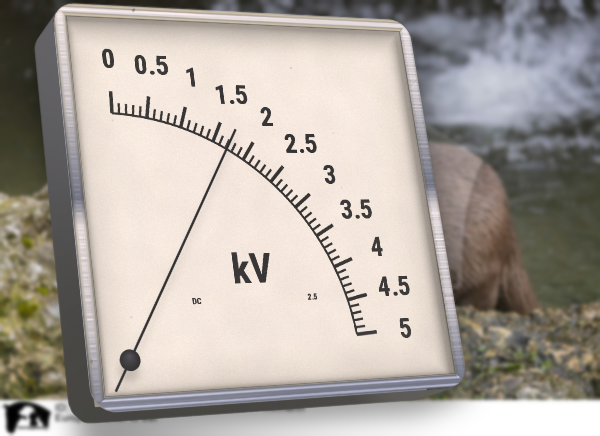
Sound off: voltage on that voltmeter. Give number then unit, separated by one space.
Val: 1.7 kV
